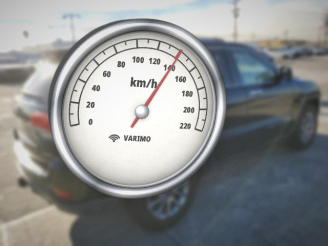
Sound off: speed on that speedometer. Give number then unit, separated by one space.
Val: 140 km/h
